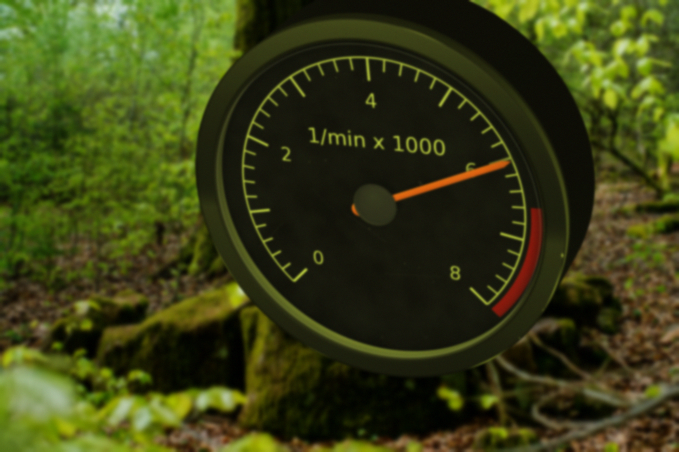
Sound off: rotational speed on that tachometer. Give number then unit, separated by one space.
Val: 6000 rpm
